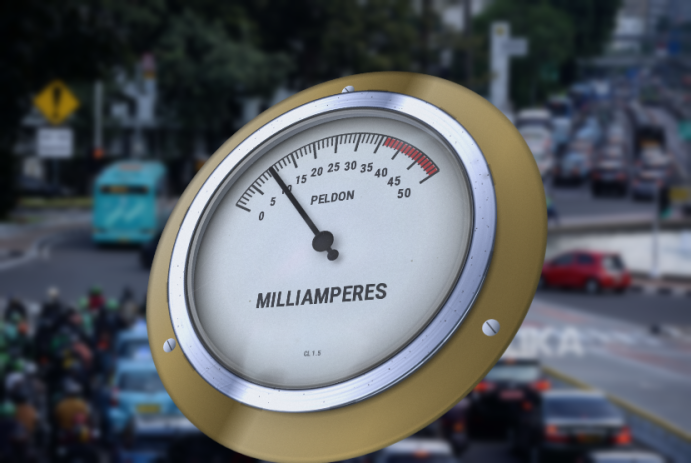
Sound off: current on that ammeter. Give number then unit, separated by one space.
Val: 10 mA
